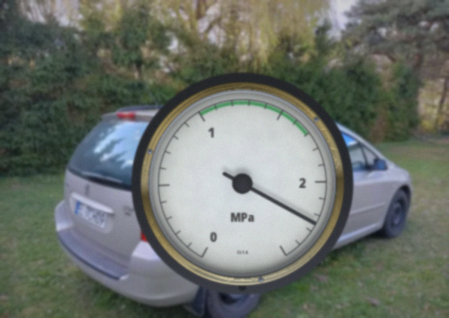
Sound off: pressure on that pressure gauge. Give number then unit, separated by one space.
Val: 2.25 MPa
